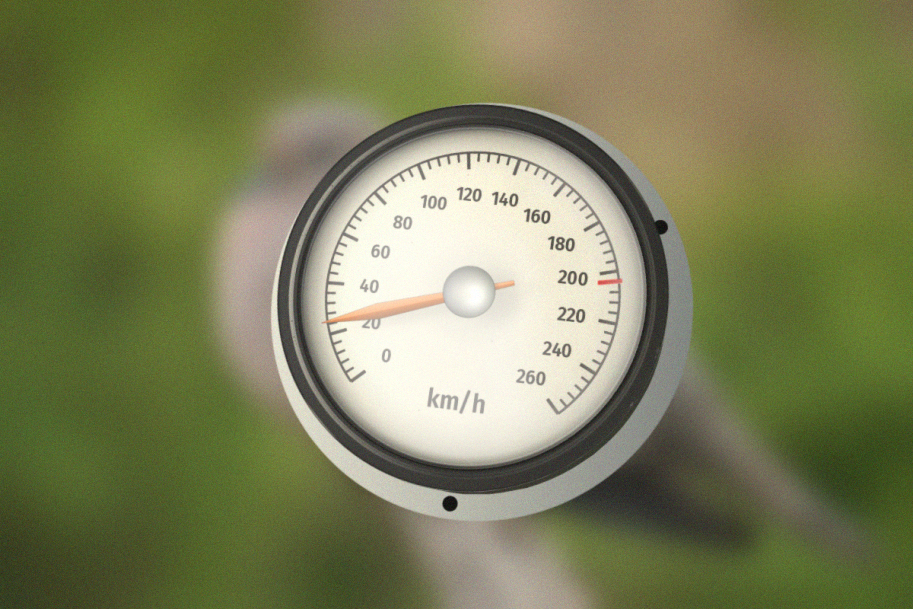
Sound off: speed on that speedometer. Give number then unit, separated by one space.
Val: 24 km/h
